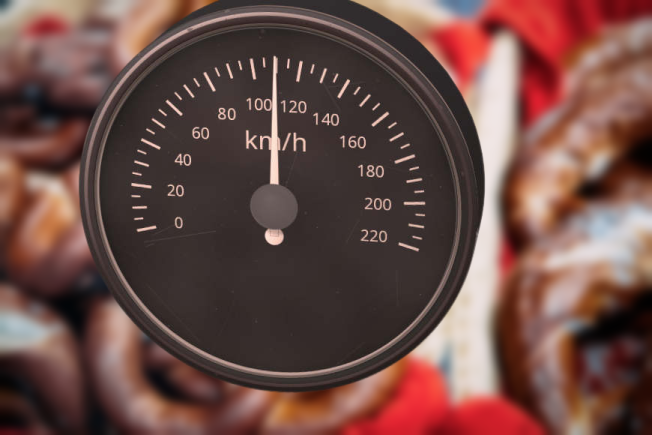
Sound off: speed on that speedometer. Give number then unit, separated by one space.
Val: 110 km/h
